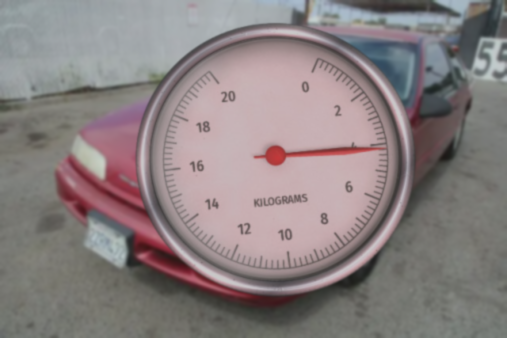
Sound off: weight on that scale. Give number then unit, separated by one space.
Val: 4.2 kg
